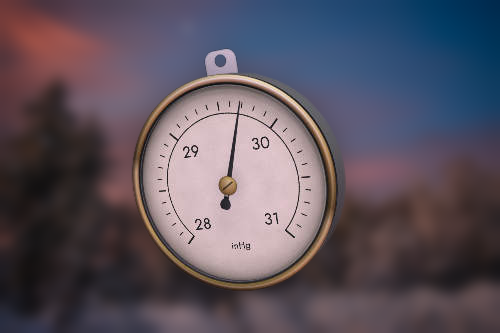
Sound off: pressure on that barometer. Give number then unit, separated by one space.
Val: 29.7 inHg
